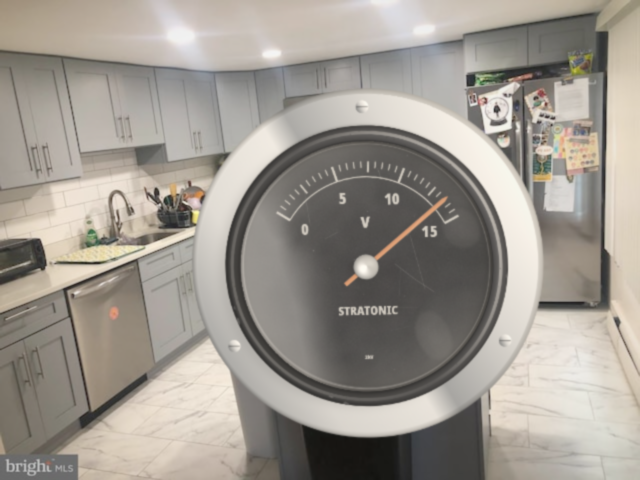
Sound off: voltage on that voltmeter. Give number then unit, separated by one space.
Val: 13.5 V
